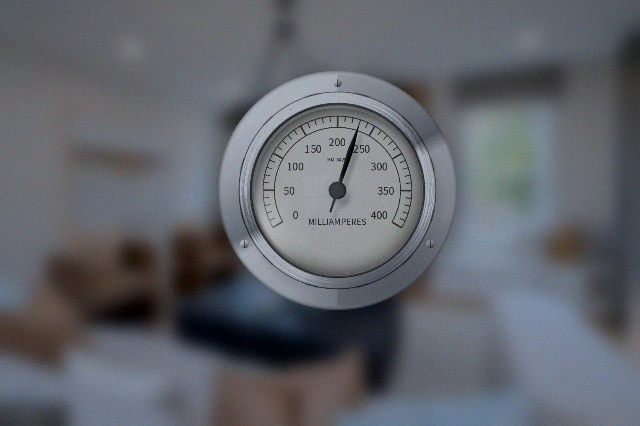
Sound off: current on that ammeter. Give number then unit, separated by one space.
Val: 230 mA
